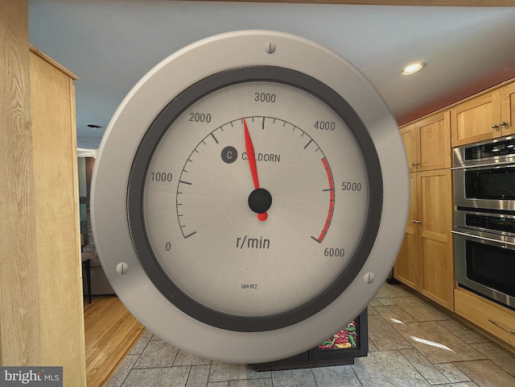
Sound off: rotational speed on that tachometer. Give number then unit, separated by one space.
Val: 2600 rpm
